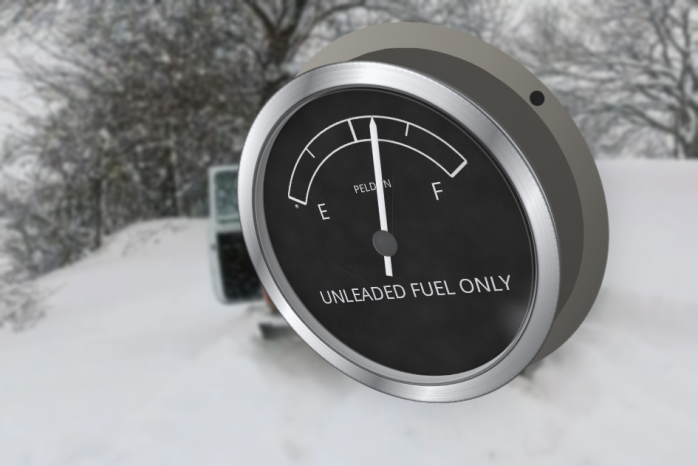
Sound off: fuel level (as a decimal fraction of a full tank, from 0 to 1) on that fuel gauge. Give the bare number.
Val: 0.625
